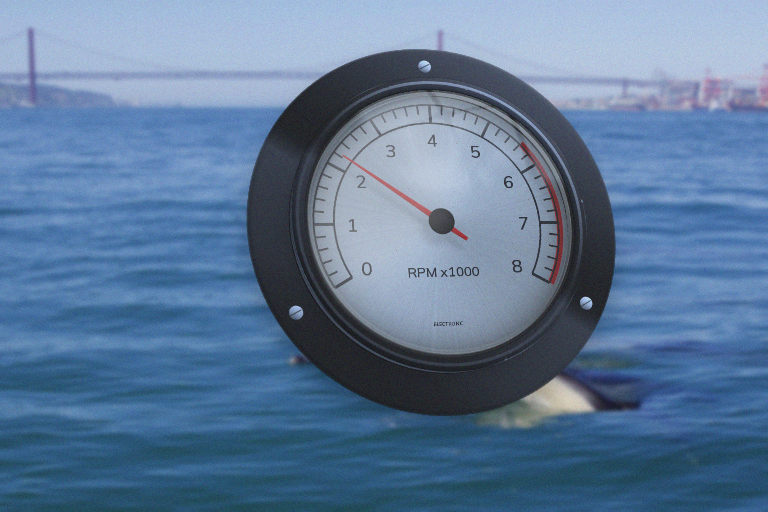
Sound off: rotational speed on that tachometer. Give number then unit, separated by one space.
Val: 2200 rpm
